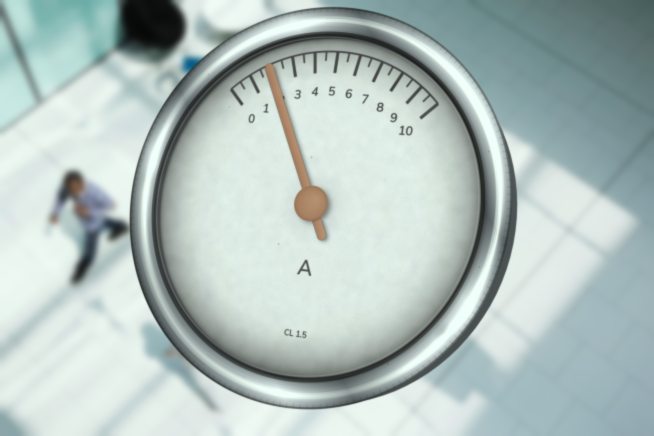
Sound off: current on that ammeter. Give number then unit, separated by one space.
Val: 2 A
